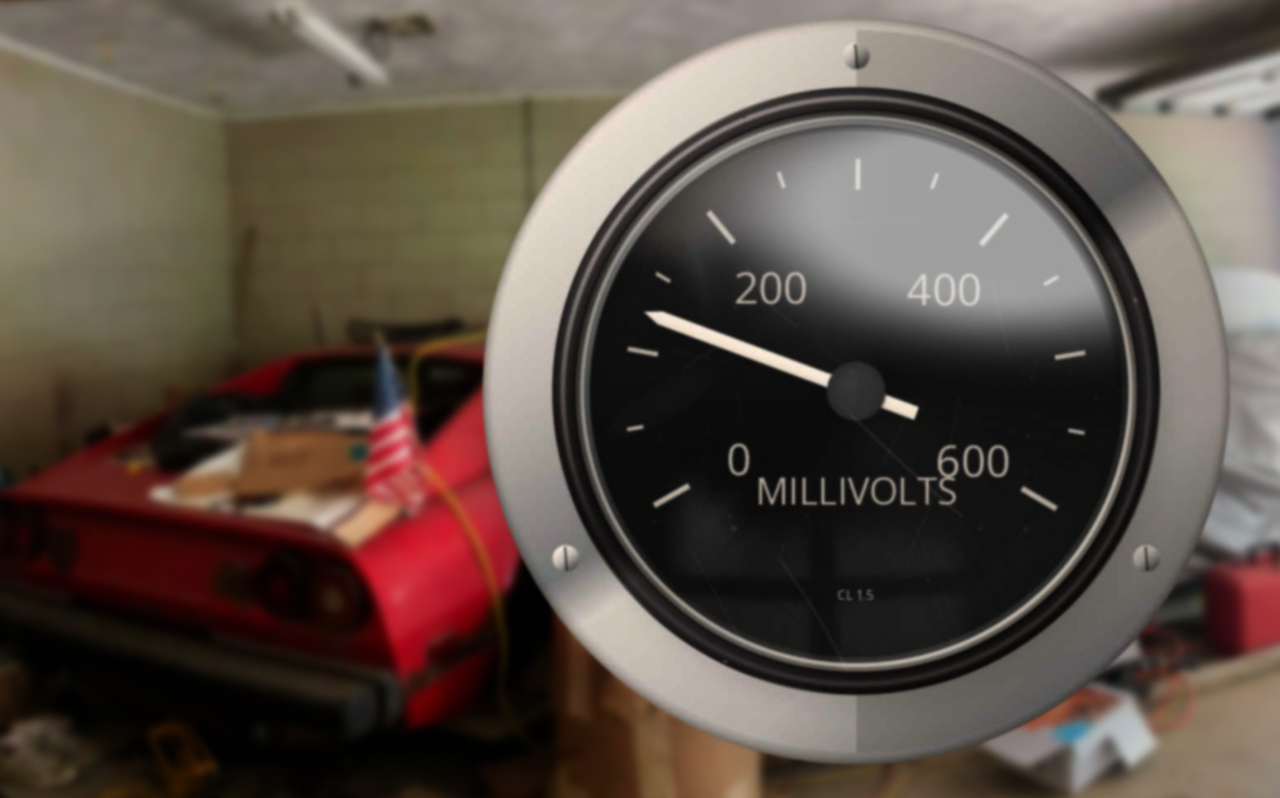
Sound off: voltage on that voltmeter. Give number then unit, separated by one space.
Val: 125 mV
